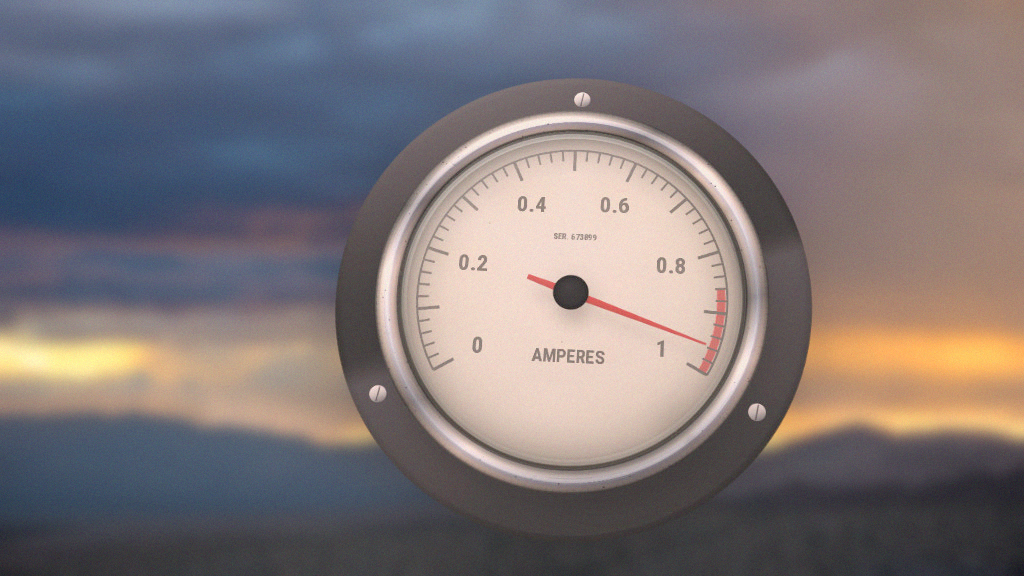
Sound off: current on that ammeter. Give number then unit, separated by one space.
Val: 0.96 A
